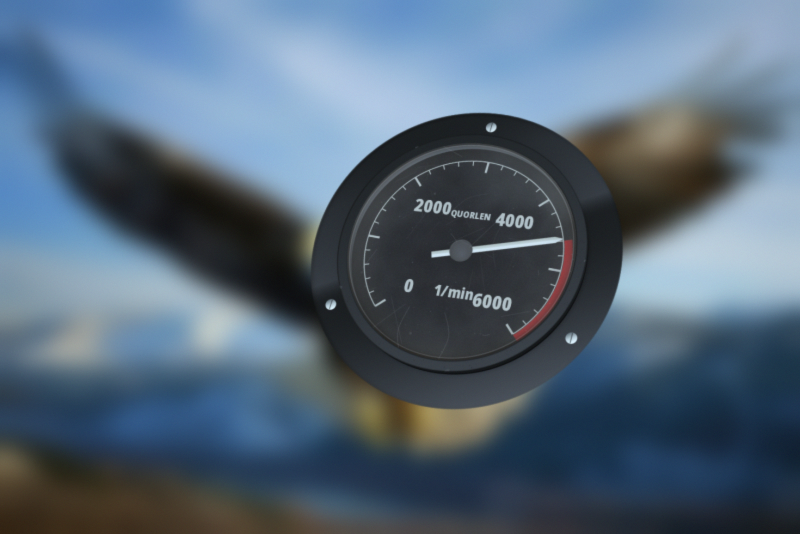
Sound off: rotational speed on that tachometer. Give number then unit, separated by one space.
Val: 4600 rpm
